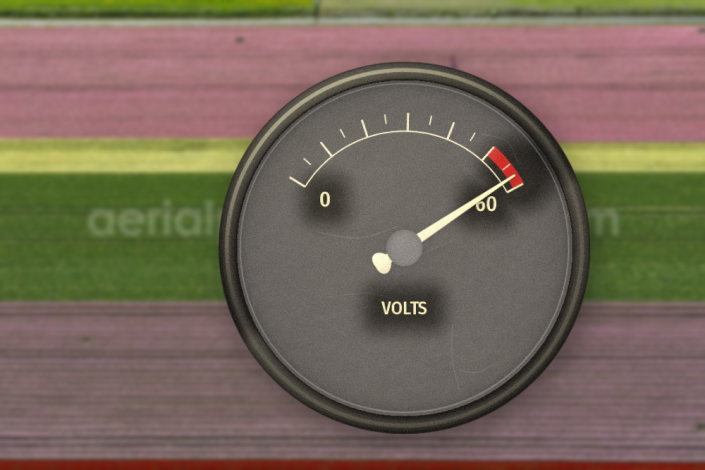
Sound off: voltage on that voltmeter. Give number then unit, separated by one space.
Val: 57.5 V
